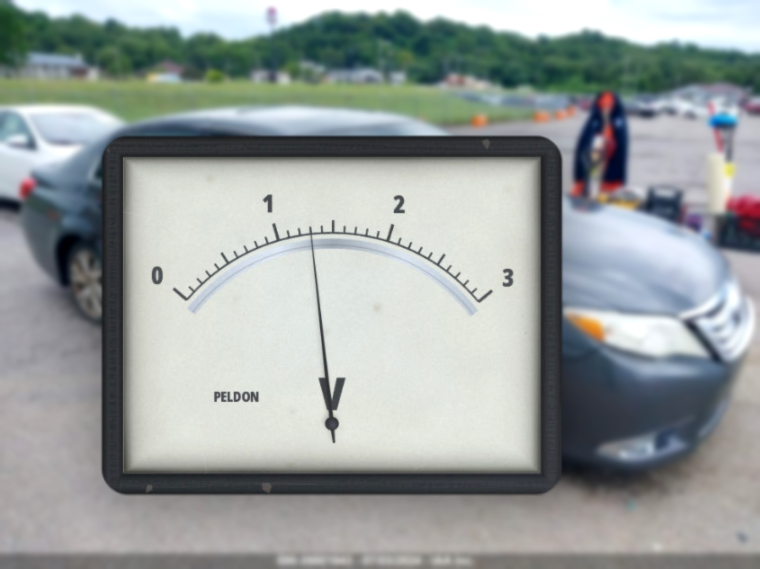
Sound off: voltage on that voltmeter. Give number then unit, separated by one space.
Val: 1.3 V
